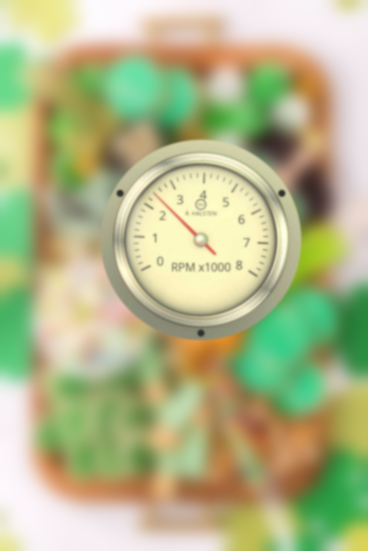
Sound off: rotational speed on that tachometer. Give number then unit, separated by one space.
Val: 2400 rpm
